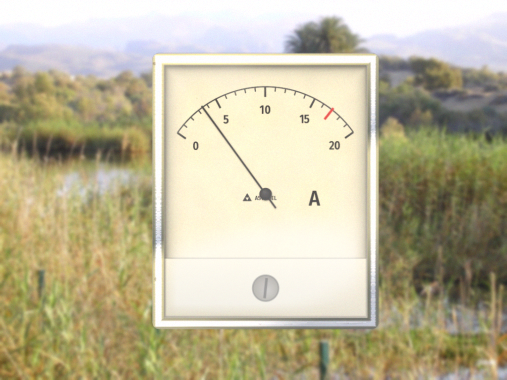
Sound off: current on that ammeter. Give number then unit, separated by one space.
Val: 3.5 A
